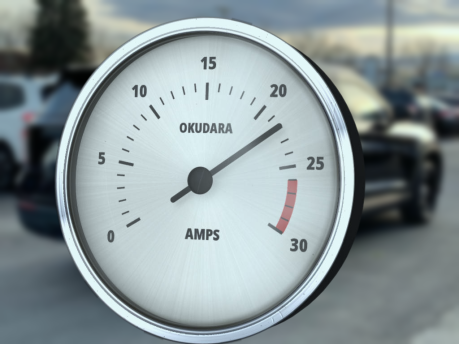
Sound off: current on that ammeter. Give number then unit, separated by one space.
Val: 22 A
